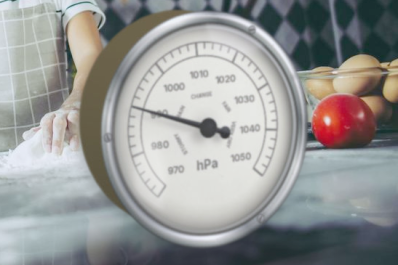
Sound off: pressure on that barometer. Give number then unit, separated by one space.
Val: 990 hPa
